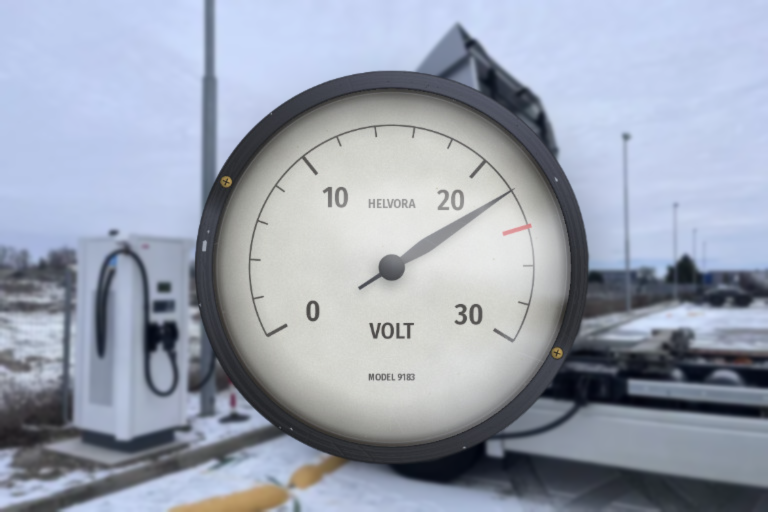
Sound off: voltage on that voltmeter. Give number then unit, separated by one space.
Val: 22 V
